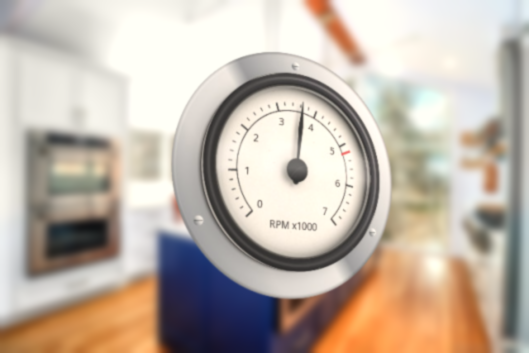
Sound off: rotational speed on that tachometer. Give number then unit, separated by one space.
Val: 3600 rpm
